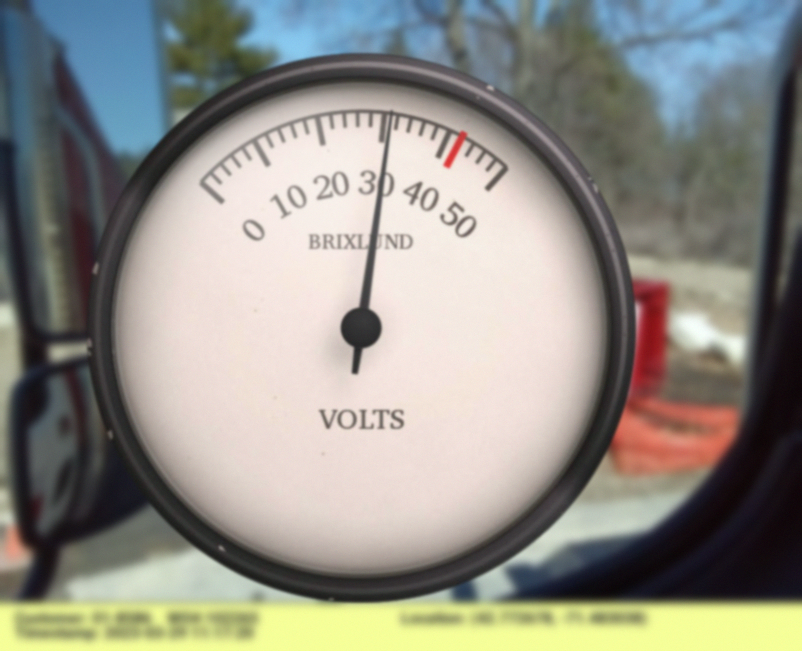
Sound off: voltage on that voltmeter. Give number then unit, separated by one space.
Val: 31 V
